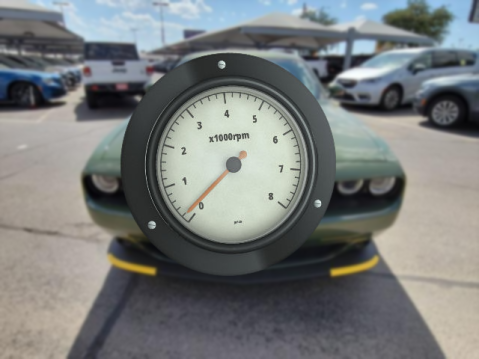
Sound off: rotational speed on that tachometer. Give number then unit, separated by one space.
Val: 200 rpm
